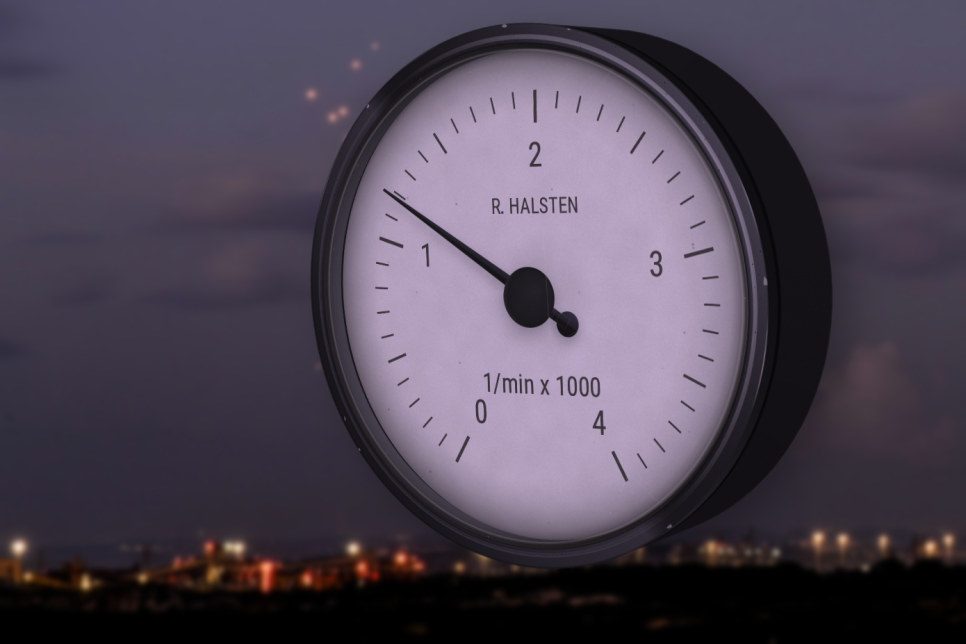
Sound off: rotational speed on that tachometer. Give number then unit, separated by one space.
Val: 1200 rpm
